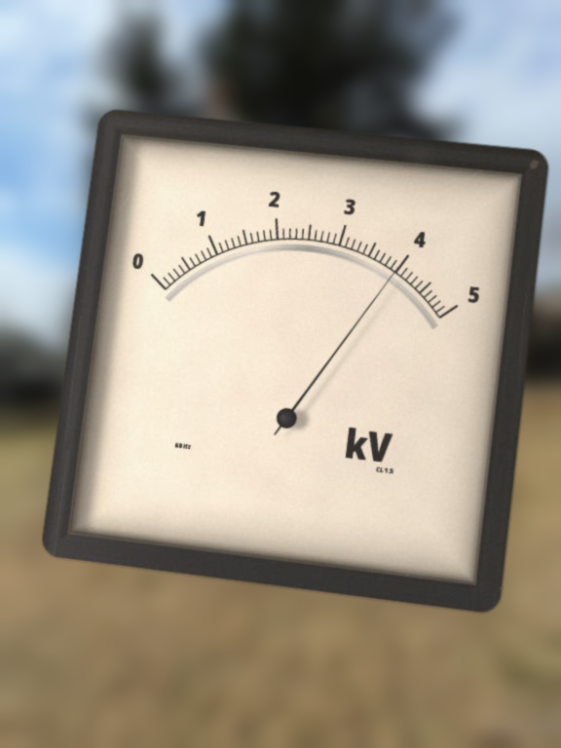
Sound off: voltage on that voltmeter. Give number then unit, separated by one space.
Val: 4 kV
